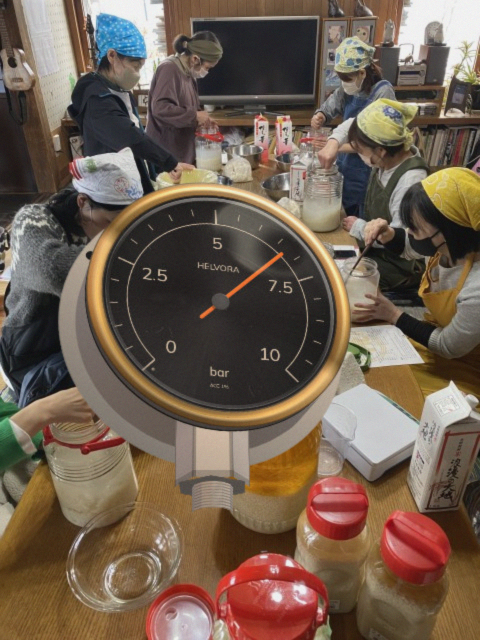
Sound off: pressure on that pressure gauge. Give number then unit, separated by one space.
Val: 6.75 bar
